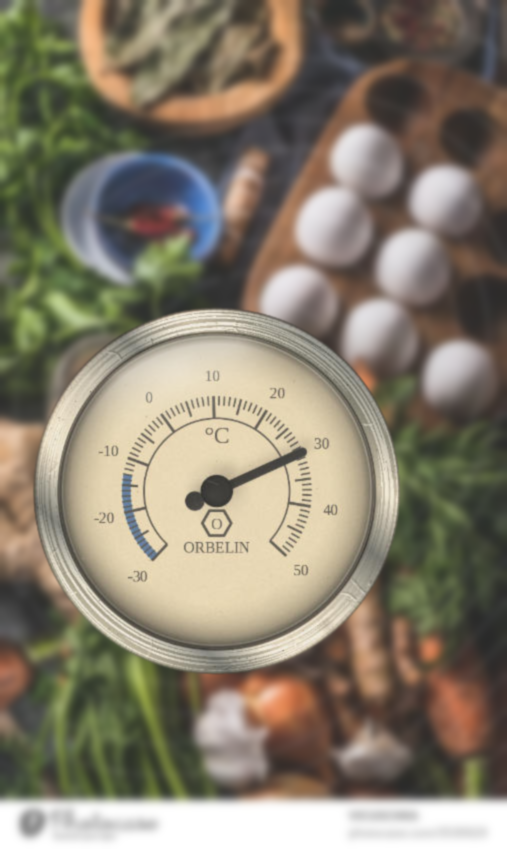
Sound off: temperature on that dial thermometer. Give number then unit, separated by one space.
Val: 30 °C
